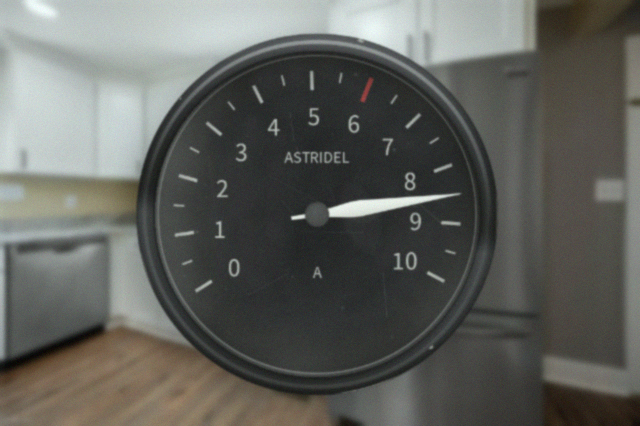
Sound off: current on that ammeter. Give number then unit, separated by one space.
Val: 8.5 A
